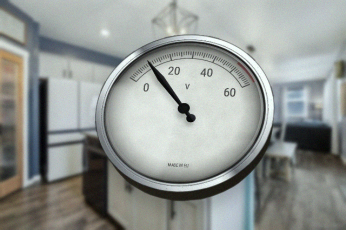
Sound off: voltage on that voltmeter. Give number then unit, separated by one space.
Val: 10 V
